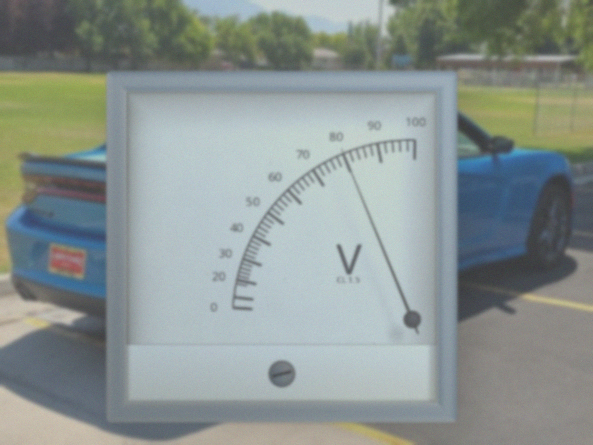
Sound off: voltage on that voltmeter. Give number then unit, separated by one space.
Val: 80 V
